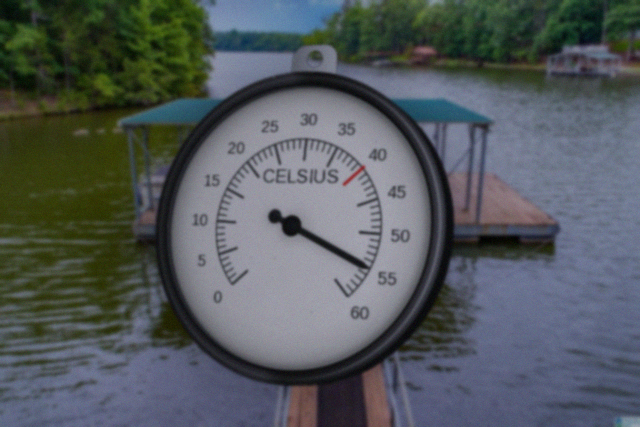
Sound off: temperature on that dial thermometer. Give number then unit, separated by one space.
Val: 55 °C
